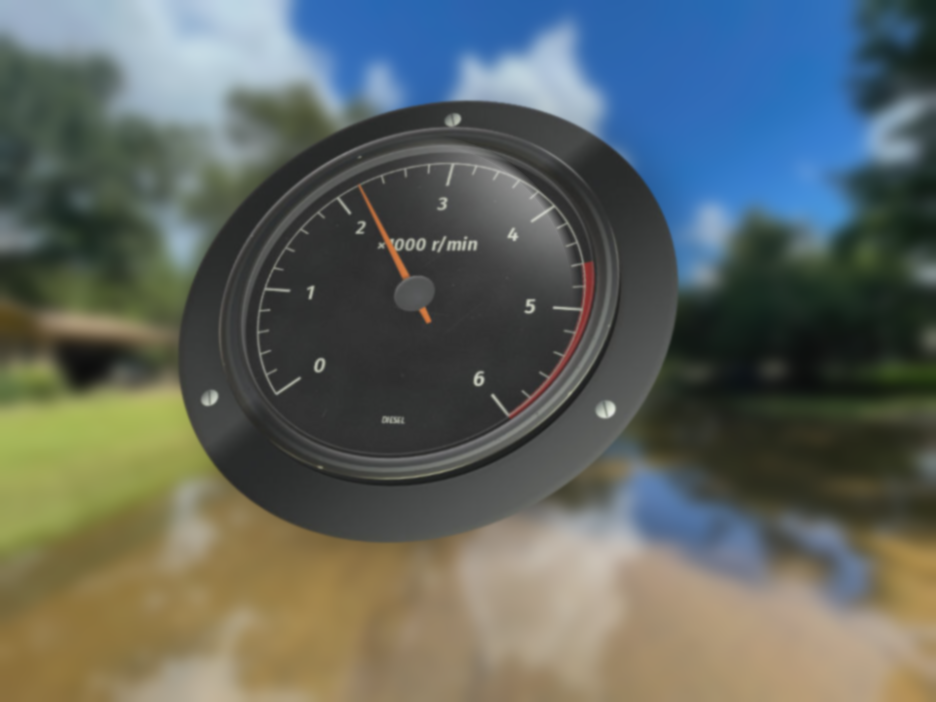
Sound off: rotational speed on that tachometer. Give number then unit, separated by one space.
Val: 2200 rpm
